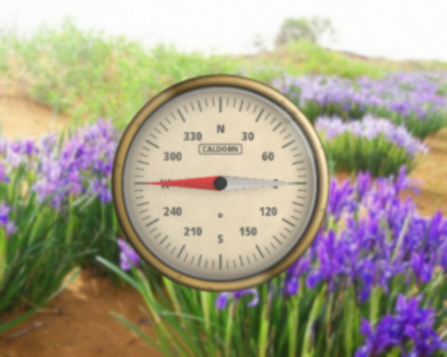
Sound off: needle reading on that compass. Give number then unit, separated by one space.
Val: 270 °
